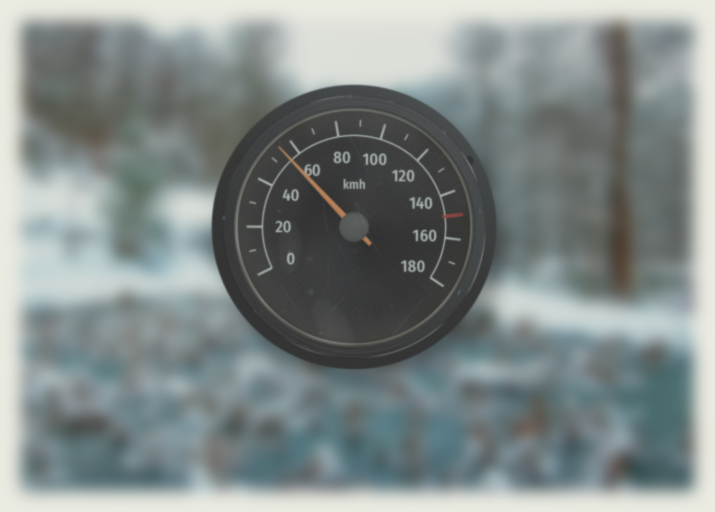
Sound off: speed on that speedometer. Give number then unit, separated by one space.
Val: 55 km/h
